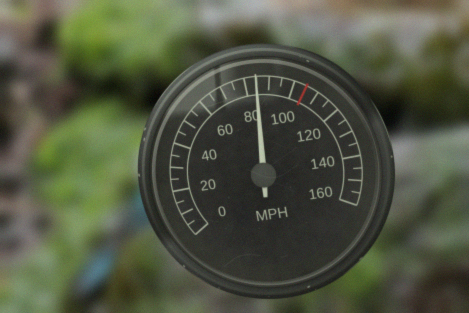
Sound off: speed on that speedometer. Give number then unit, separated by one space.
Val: 85 mph
